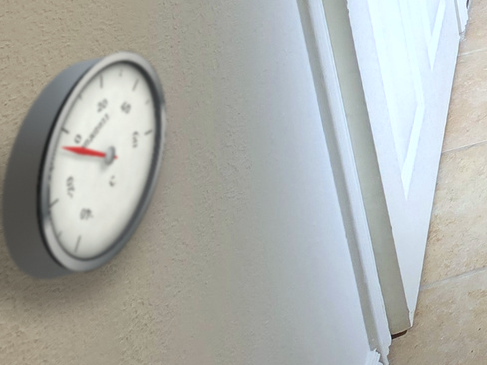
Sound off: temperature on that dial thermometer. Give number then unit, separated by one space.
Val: -5 °C
